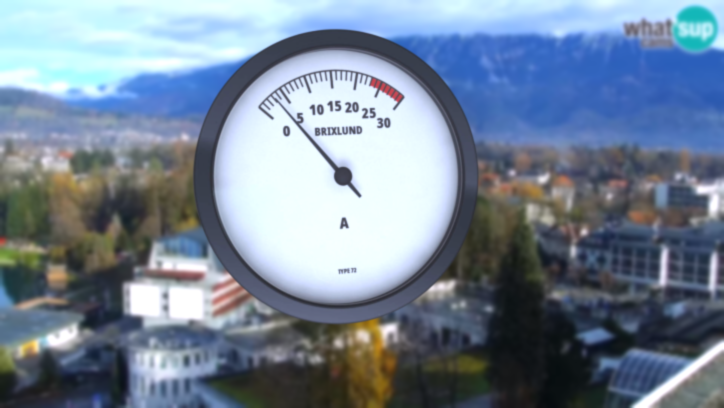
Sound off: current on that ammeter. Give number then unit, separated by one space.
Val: 3 A
